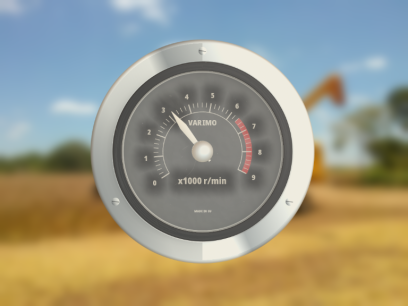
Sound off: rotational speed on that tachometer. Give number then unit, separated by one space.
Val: 3200 rpm
